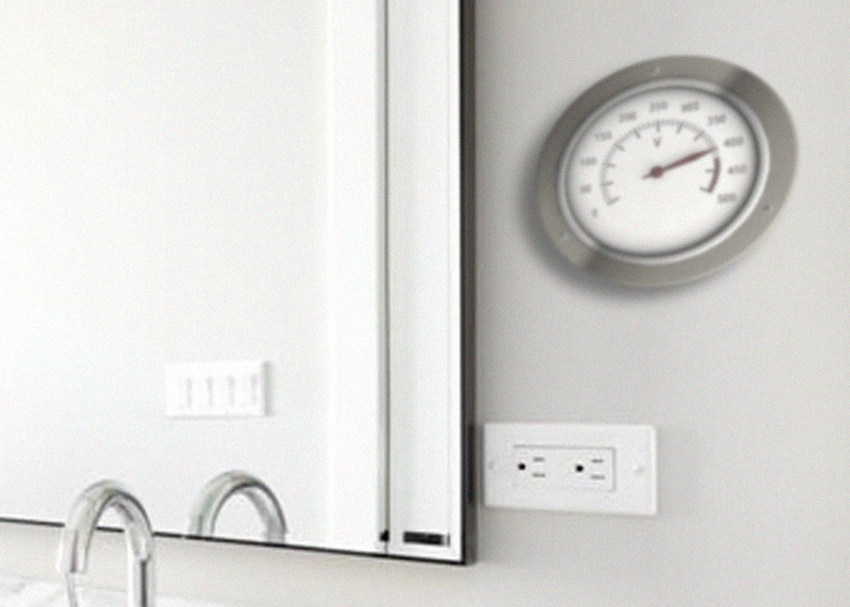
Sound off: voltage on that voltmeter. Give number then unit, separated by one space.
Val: 400 V
